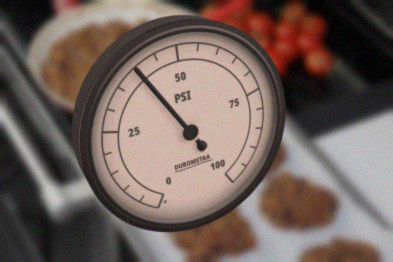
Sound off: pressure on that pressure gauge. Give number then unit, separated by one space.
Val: 40 psi
